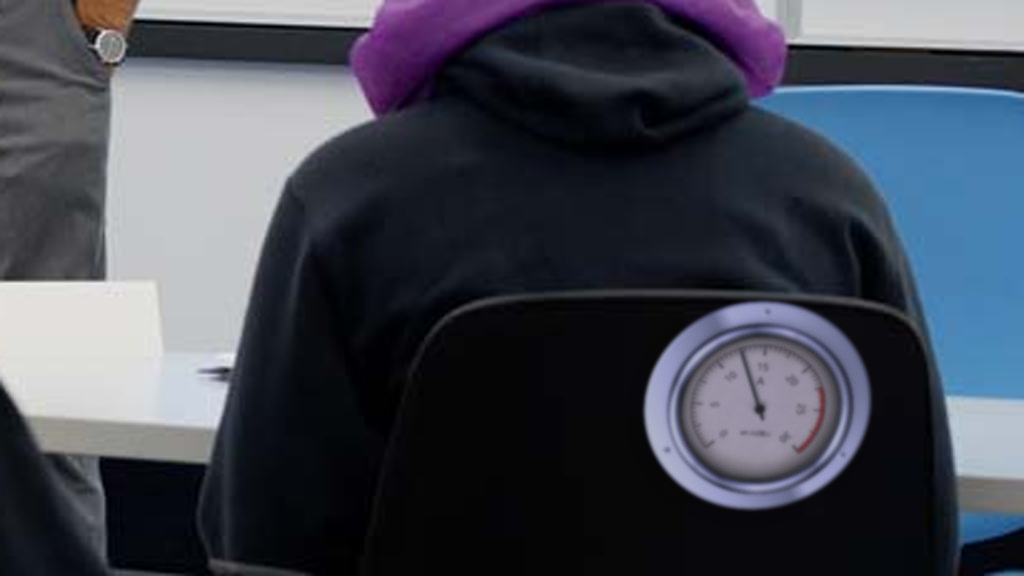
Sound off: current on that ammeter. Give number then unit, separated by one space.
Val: 12.5 A
